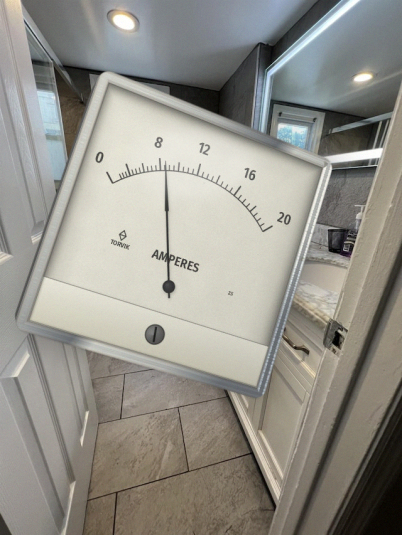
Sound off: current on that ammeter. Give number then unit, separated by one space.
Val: 8.5 A
